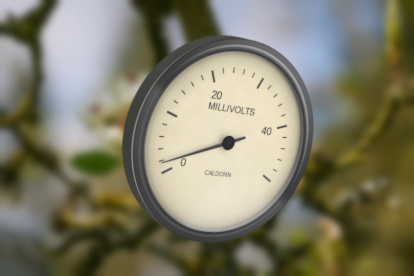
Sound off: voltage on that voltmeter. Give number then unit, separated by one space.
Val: 2 mV
